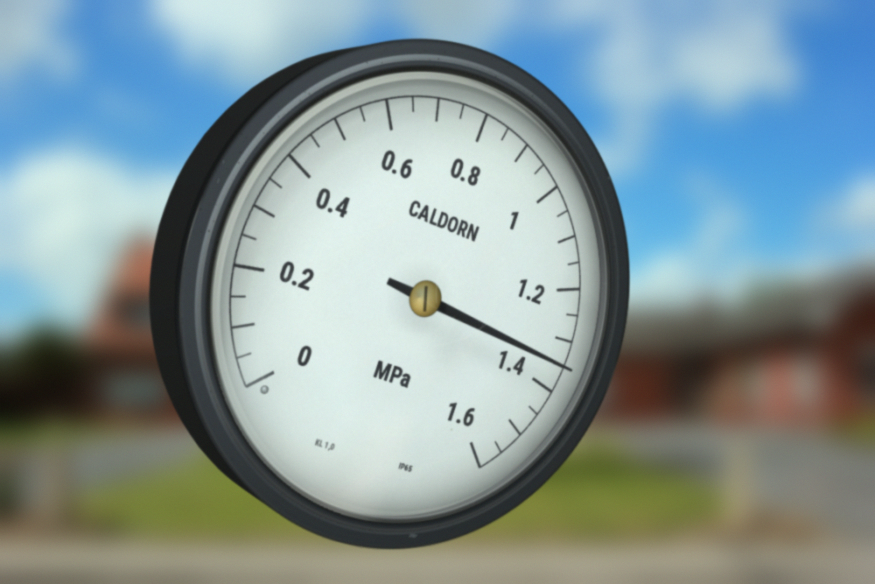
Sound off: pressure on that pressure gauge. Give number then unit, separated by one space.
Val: 1.35 MPa
